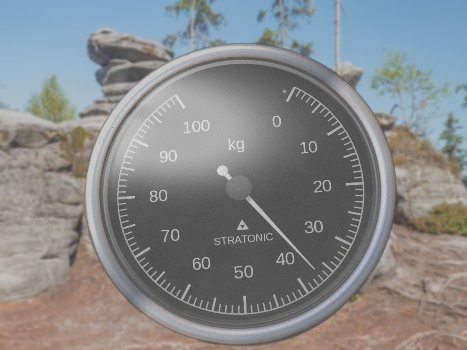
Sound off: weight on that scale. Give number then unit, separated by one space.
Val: 37 kg
